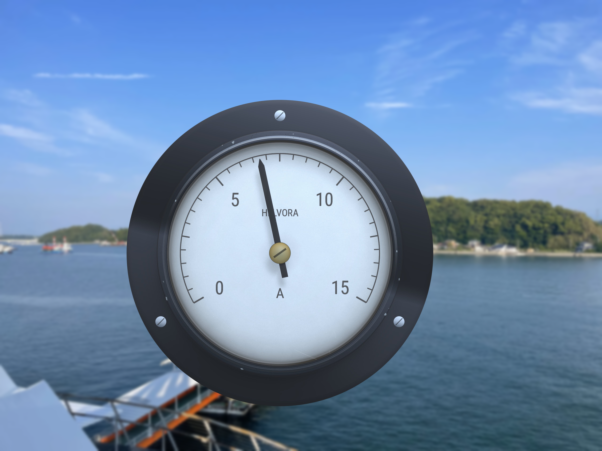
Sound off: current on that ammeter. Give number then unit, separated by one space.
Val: 6.75 A
